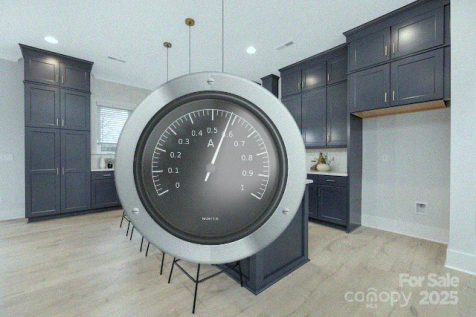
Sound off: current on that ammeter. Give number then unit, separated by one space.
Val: 0.58 A
